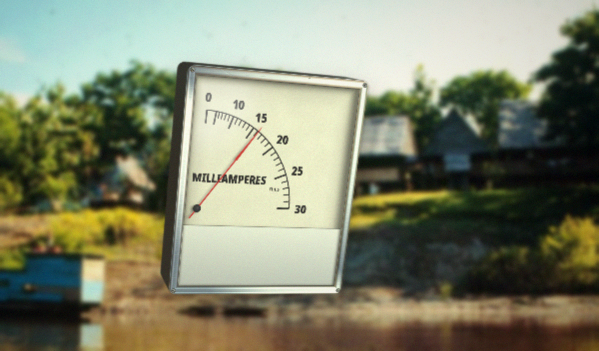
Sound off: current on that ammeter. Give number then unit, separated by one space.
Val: 16 mA
